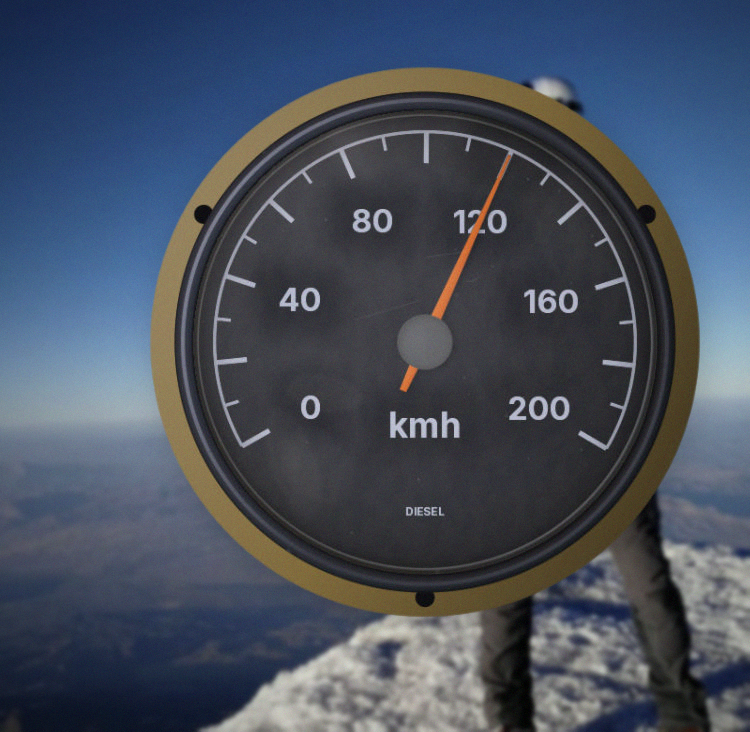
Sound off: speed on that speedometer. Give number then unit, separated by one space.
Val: 120 km/h
